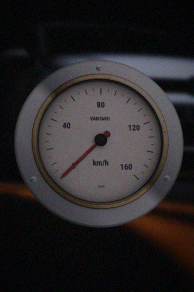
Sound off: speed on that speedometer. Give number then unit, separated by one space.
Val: 0 km/h
